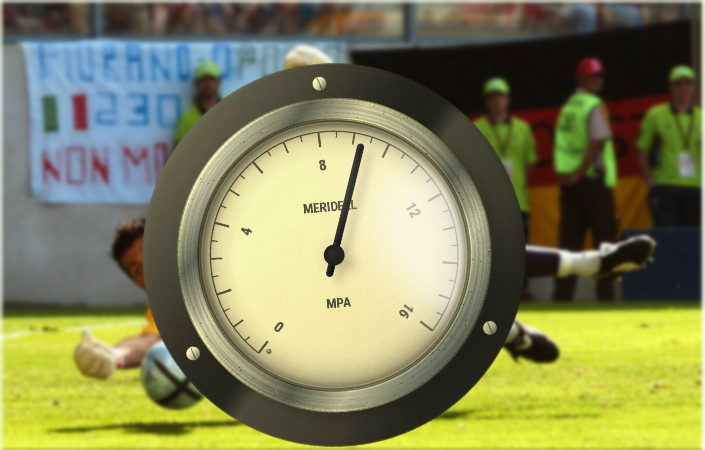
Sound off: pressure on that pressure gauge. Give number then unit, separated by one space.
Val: 9.25 MPa
